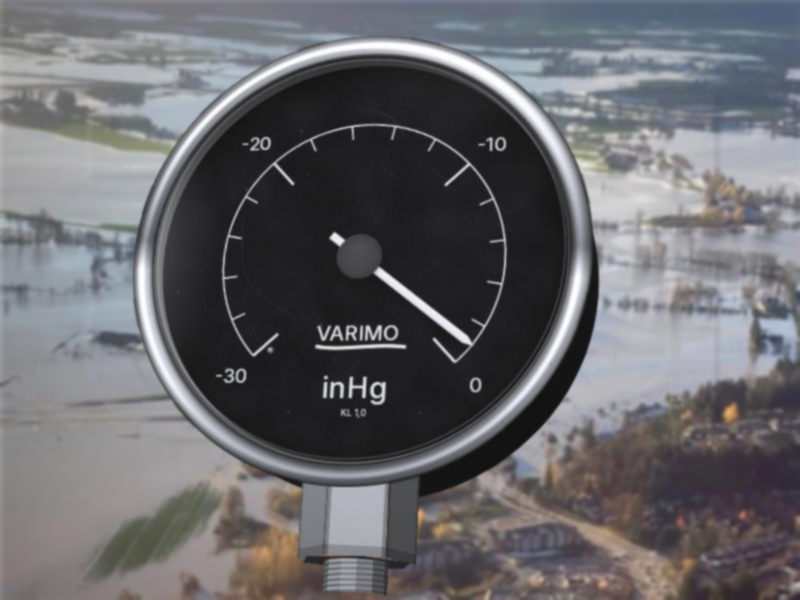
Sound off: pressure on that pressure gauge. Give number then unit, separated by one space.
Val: -1 inHg
